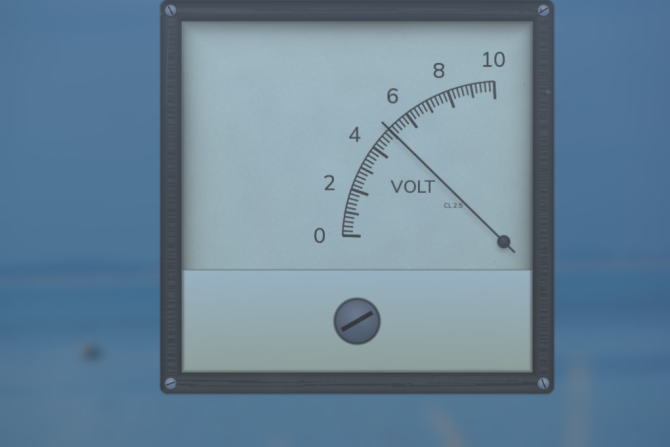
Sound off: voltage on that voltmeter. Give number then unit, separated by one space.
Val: 5 V
